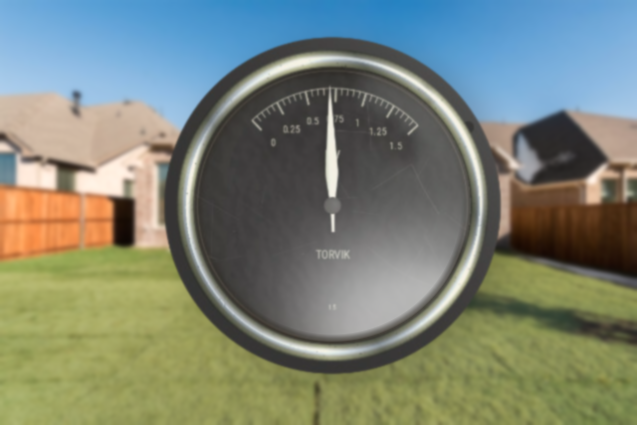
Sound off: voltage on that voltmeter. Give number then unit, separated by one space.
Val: 0.7 kV
